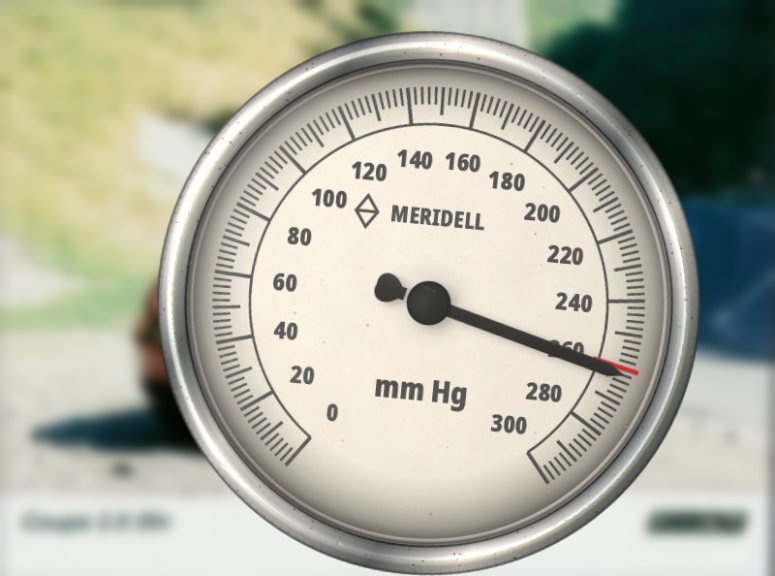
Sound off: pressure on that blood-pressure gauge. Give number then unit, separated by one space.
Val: 262 mmHg
